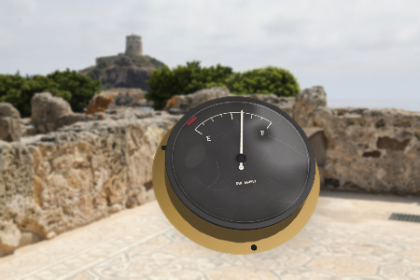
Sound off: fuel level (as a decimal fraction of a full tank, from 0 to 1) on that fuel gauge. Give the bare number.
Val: 0.625
